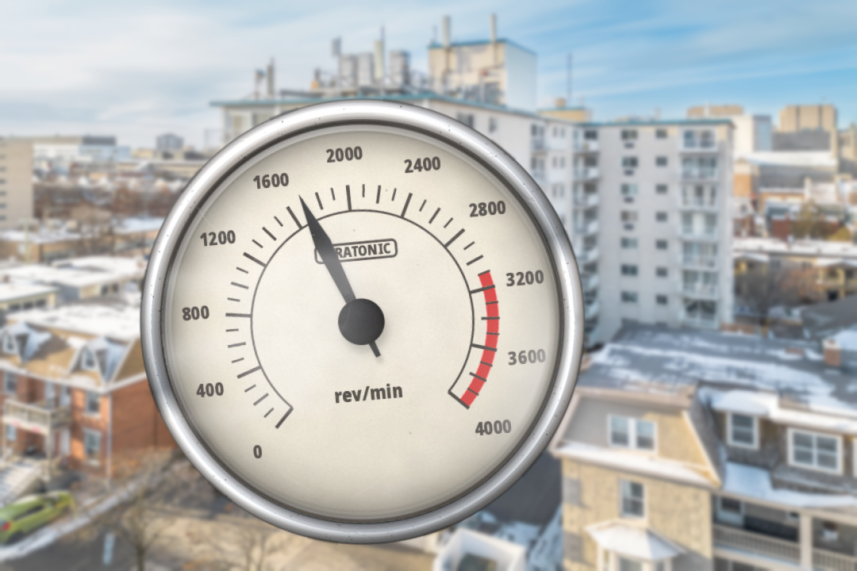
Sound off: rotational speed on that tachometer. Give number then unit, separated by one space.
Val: 1700 rpm
